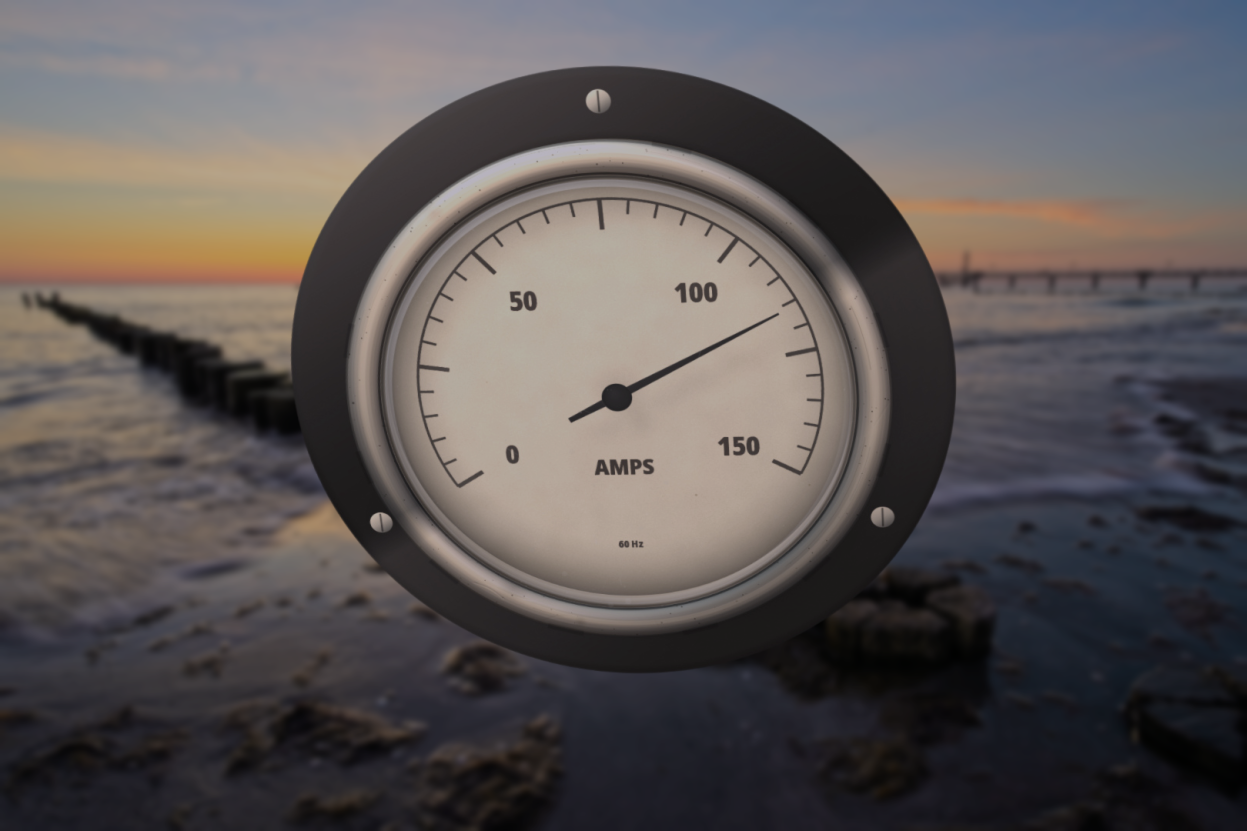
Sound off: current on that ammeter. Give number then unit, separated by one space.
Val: 115 A
